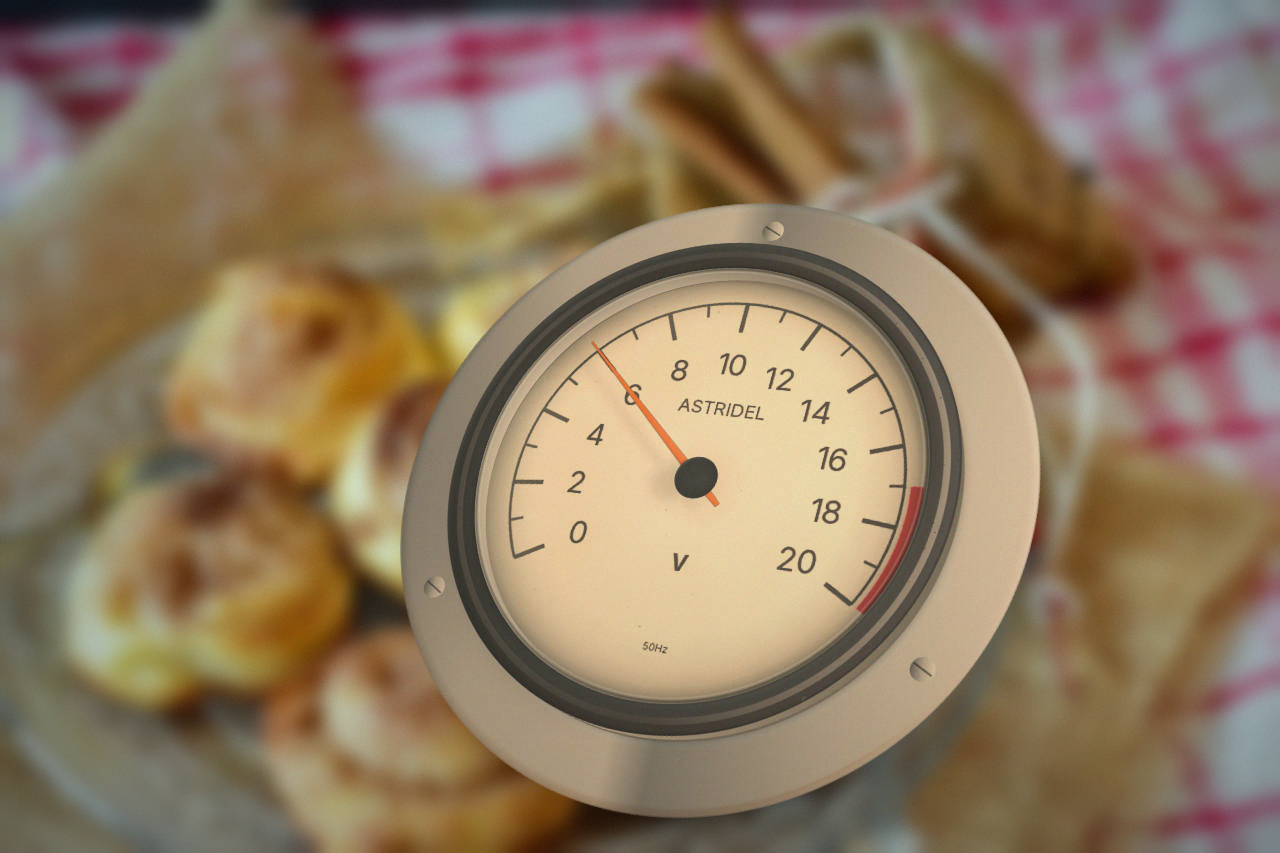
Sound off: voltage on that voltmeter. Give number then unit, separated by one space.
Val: 6 V
